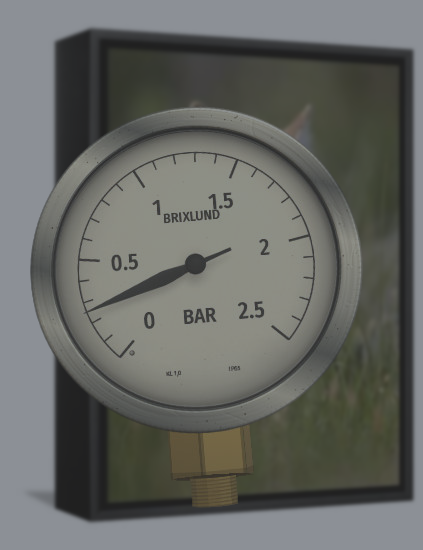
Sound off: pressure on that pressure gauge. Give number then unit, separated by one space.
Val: 0.25 bar
